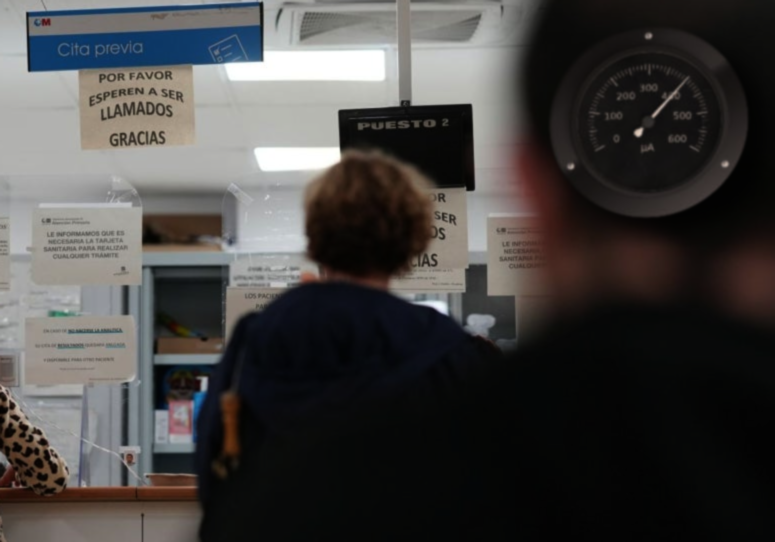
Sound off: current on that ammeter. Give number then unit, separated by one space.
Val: 400 µA
